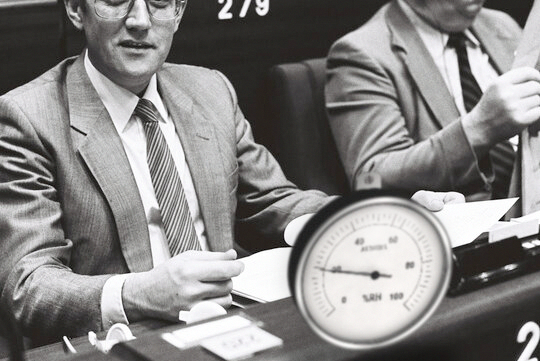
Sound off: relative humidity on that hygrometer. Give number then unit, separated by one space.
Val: 20 %
